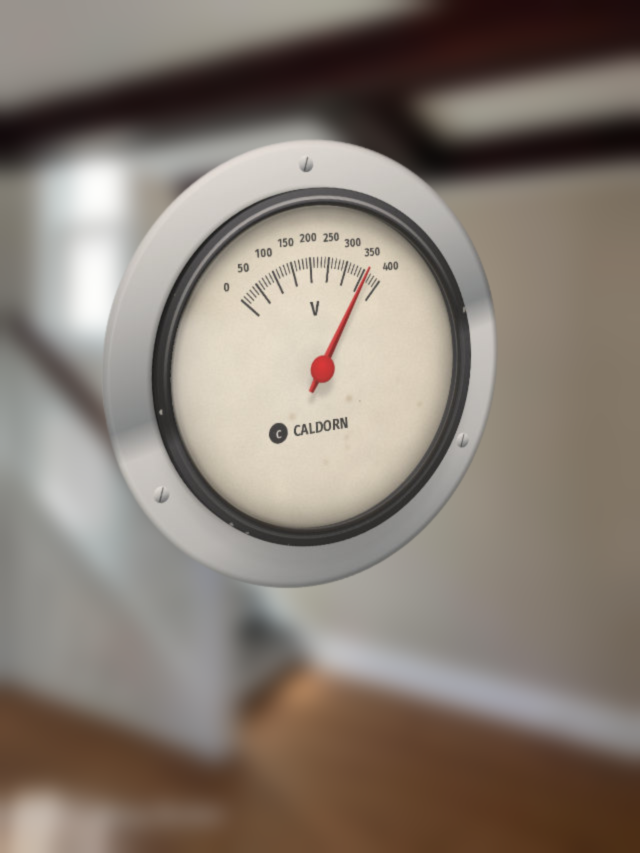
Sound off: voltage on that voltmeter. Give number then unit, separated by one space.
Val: 350 V
